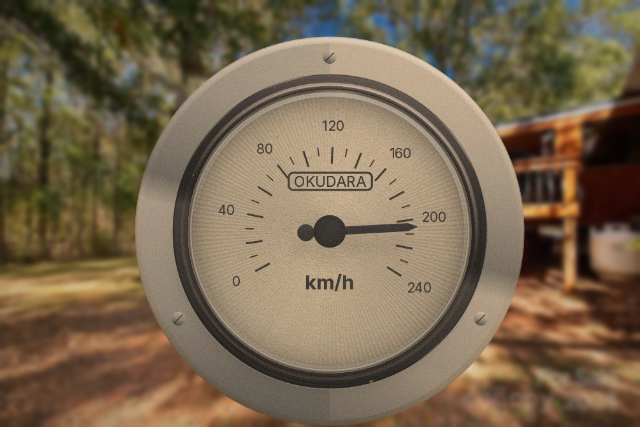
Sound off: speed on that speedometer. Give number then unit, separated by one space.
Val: 205 km/h
